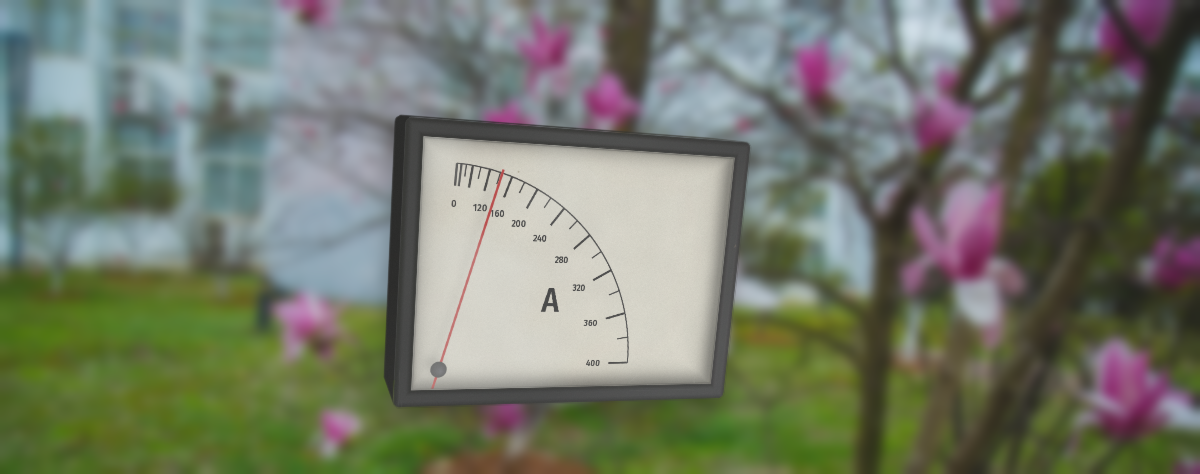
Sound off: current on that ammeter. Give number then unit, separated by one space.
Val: 140 A
